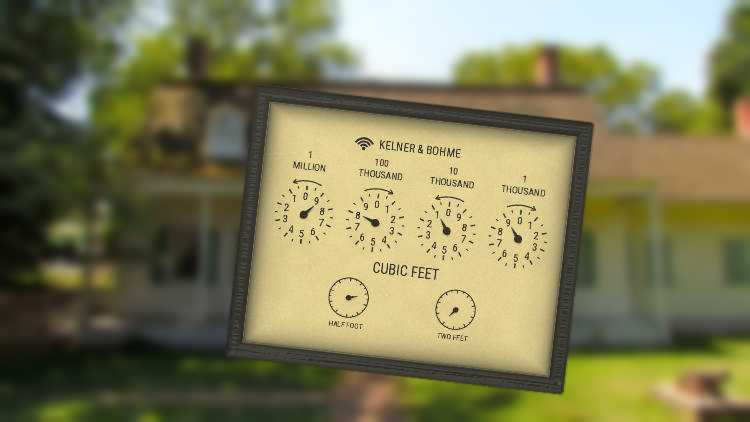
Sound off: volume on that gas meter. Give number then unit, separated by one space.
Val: 880900 ft³
